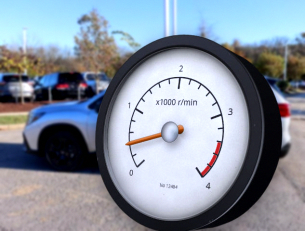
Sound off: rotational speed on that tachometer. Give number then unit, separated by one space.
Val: 400 rpm
